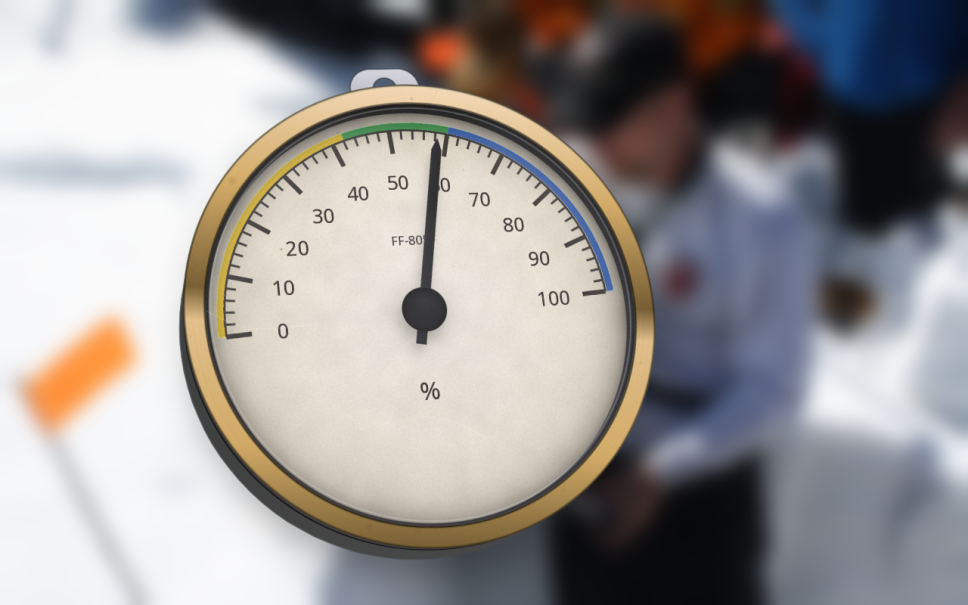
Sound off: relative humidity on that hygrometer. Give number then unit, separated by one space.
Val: 58 %
